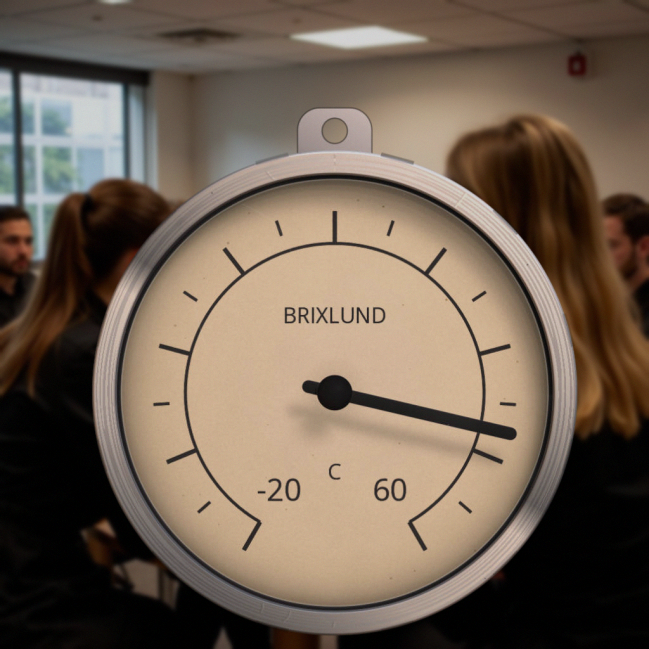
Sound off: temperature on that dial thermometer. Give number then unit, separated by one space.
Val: 47.5 °C
